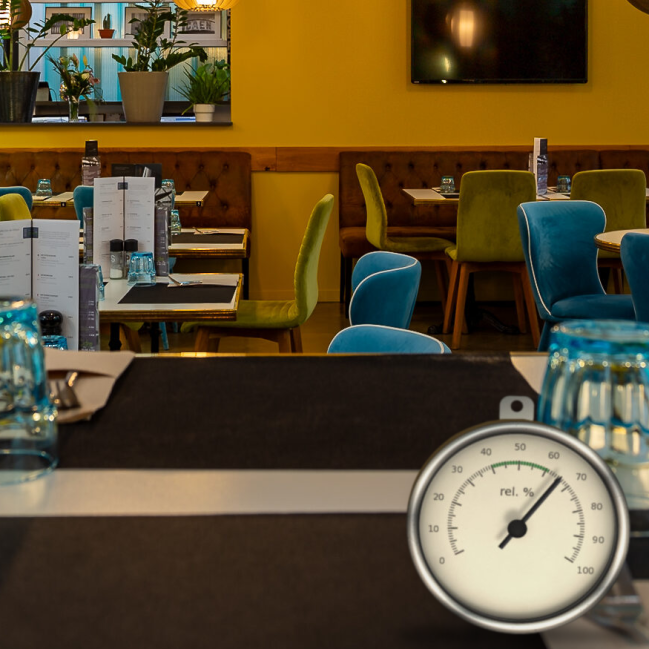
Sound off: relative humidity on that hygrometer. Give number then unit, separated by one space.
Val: 65 %
